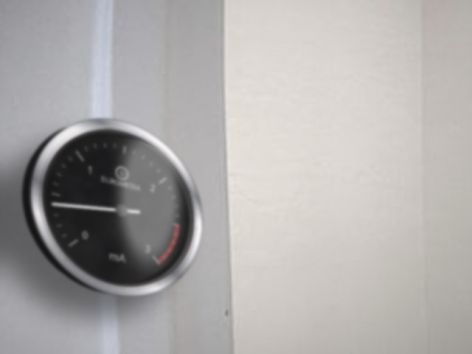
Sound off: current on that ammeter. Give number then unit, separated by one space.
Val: 0.4 mA
